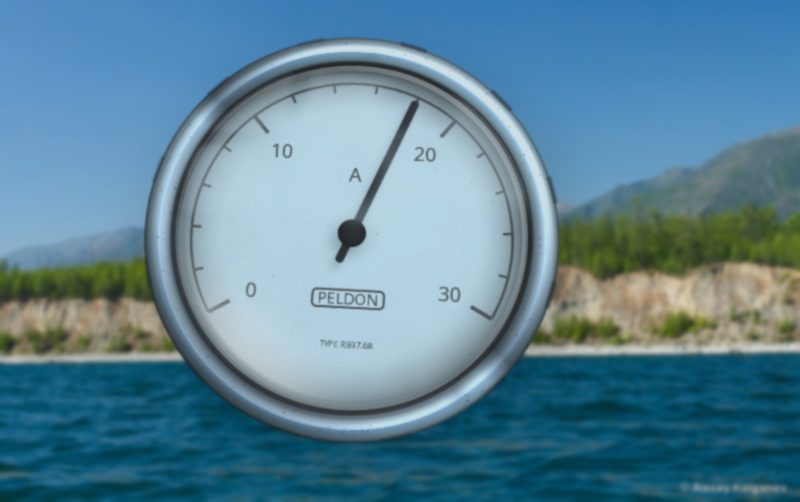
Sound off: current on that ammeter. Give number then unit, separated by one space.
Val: 18 A
